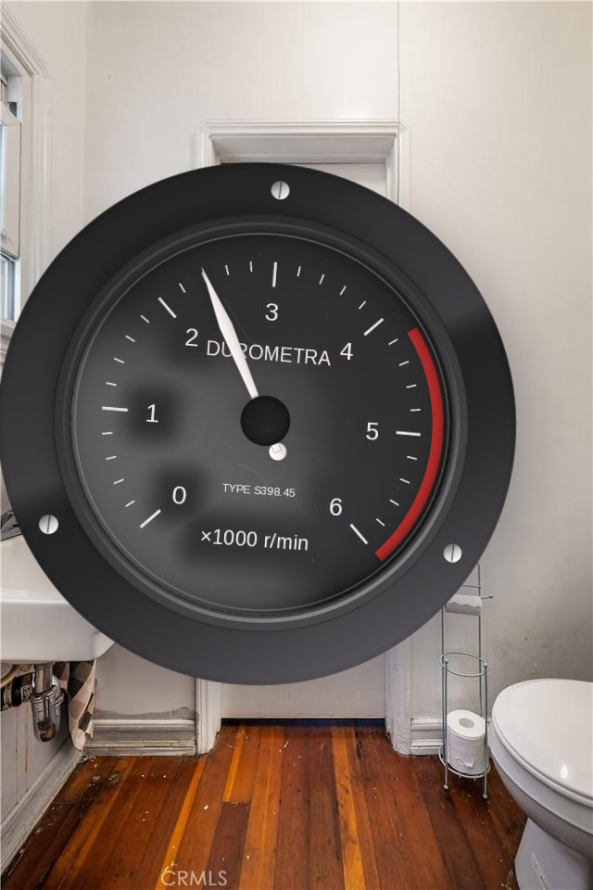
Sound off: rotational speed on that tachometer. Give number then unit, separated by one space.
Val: 2400 rpm
